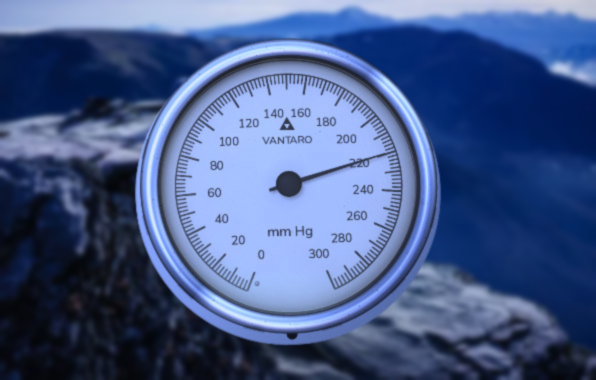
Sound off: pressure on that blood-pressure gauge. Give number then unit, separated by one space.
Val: 220 mmHg
